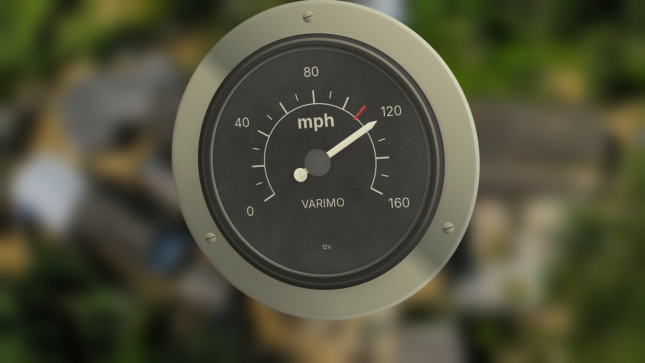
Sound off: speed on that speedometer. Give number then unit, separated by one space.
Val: 120 mph
